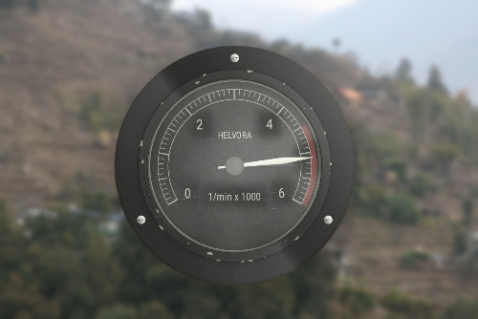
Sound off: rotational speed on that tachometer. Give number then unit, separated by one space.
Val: 5100 rpm
